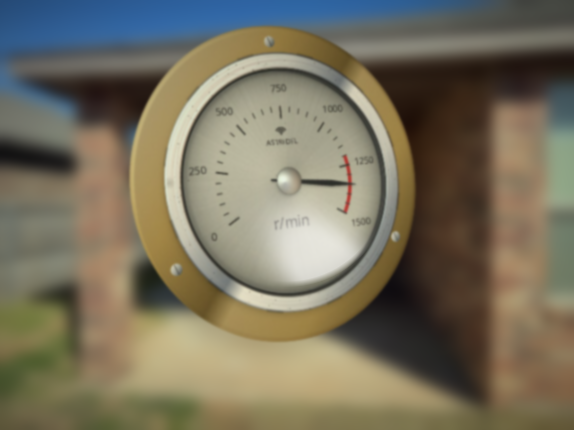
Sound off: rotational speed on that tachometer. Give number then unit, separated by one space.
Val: 1350 rpm
